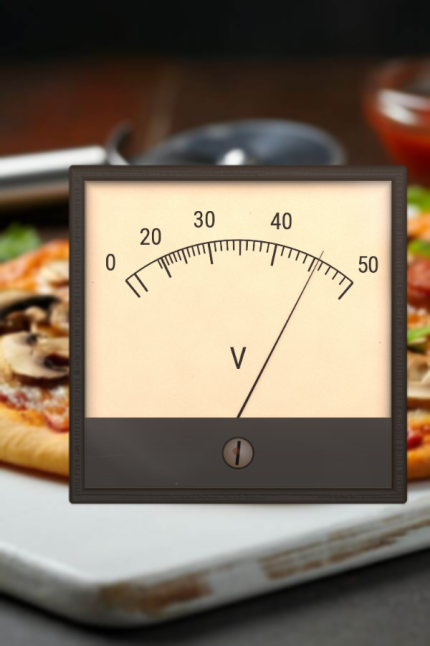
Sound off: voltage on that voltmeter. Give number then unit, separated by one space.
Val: 45.5 V
